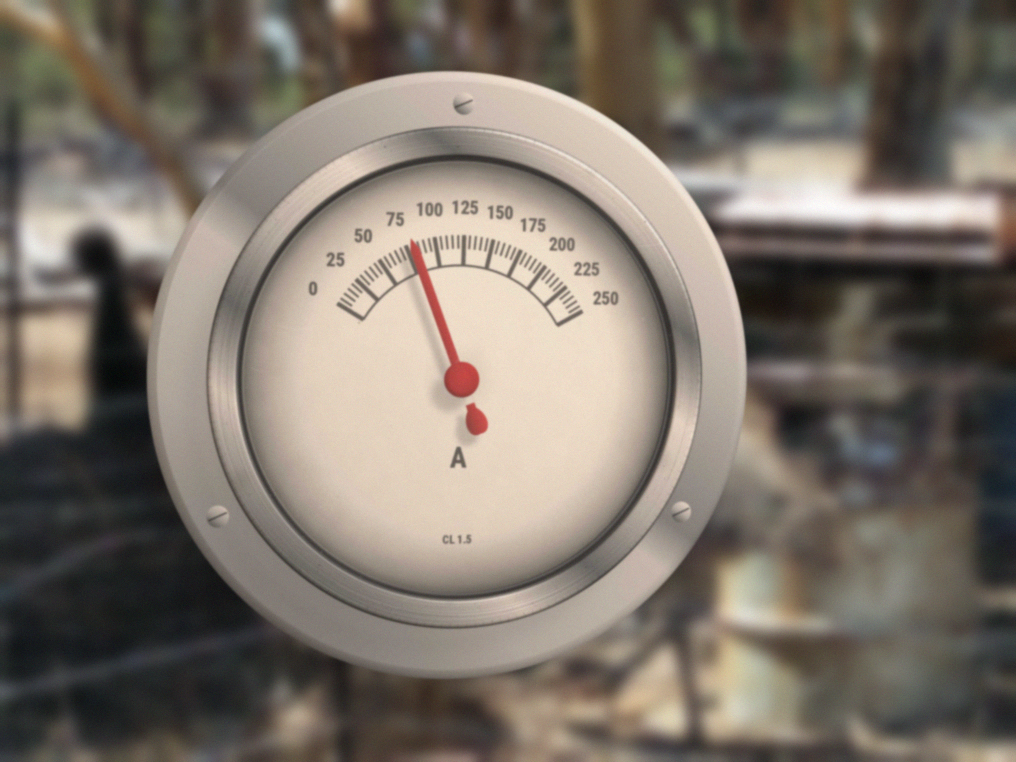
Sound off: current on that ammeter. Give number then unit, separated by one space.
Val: 80 A
